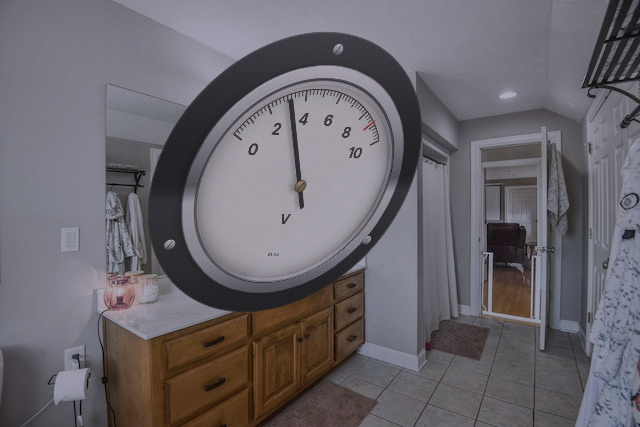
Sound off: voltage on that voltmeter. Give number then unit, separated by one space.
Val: 3 V
